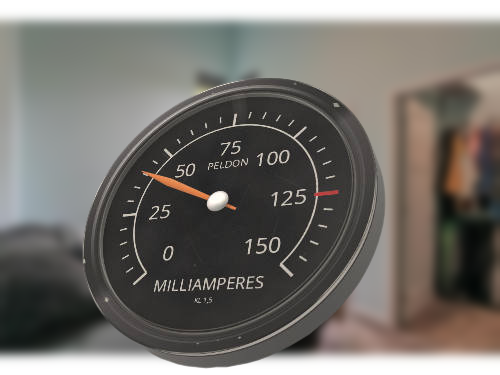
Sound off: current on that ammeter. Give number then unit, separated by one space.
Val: 40 mA
